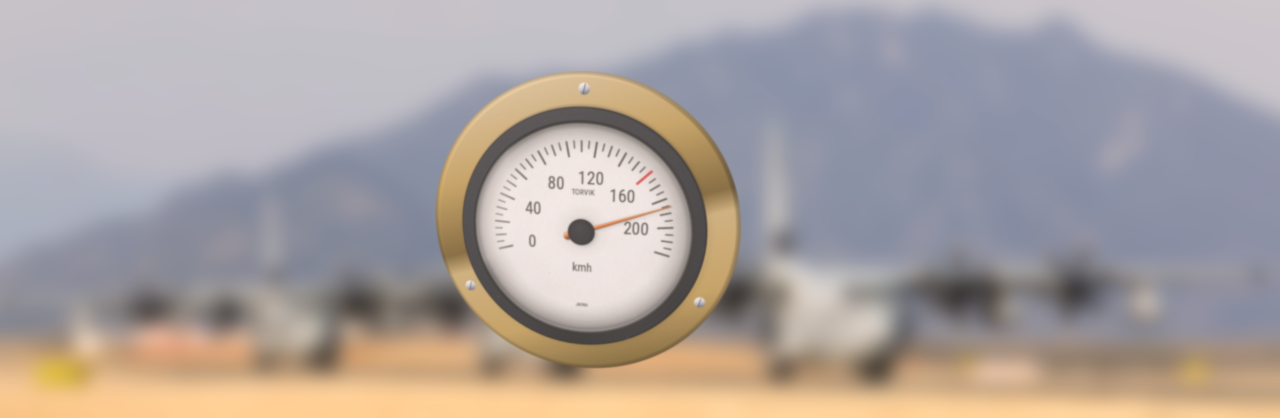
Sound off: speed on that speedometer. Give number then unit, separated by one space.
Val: 185 km/h
